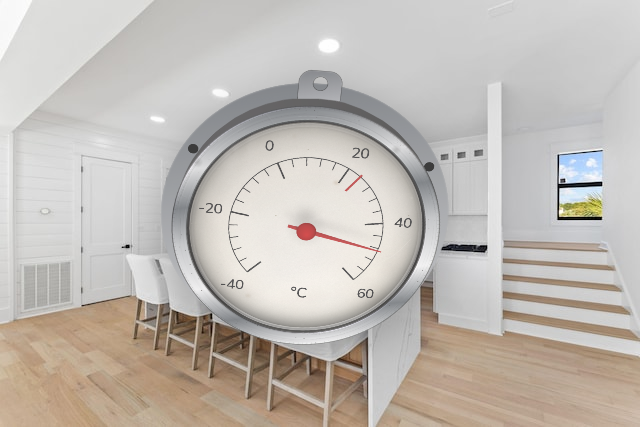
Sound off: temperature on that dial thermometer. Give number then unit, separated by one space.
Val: 48 °C
